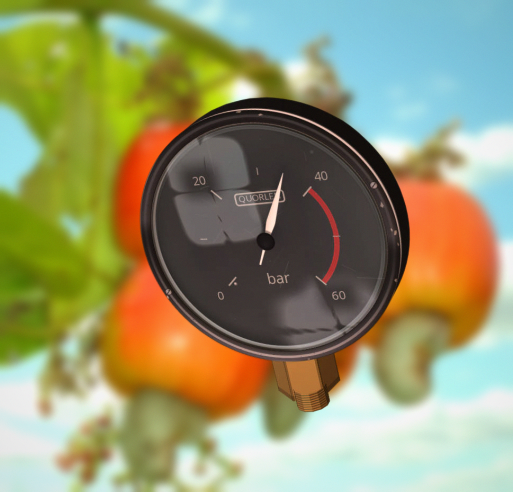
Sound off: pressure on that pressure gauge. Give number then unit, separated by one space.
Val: 35 bar
